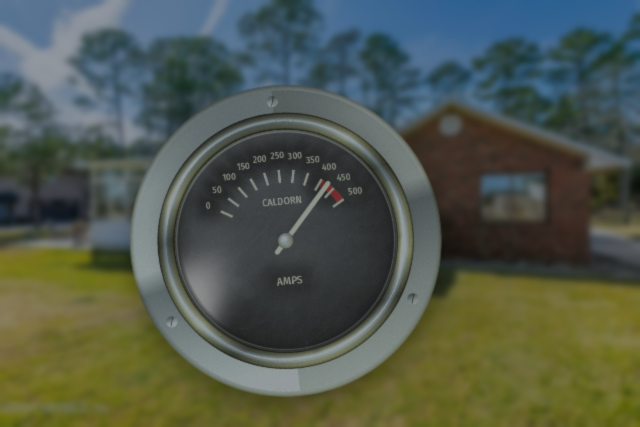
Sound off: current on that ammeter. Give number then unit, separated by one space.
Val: 425 A
